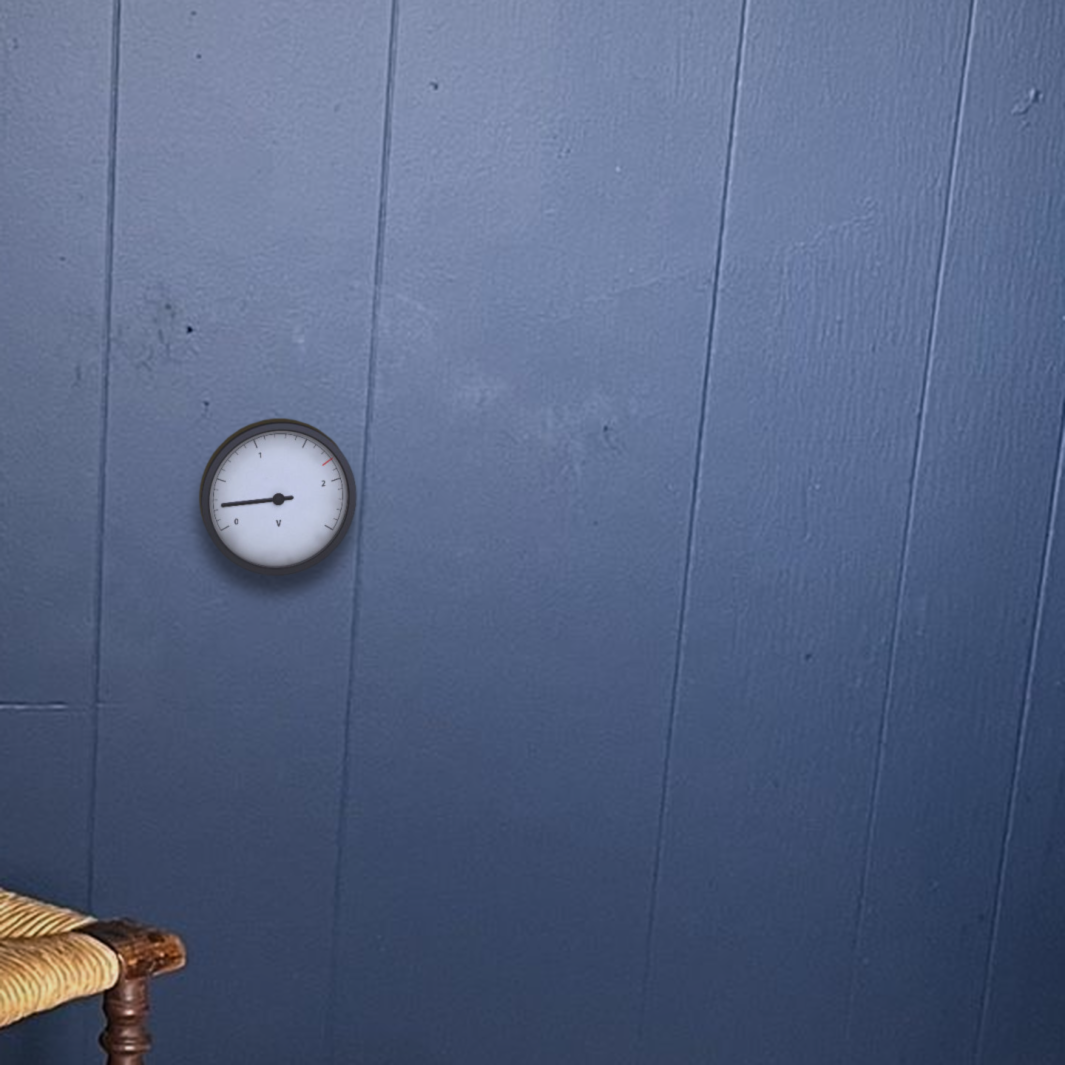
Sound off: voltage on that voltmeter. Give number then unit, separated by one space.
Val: 0.25 V
